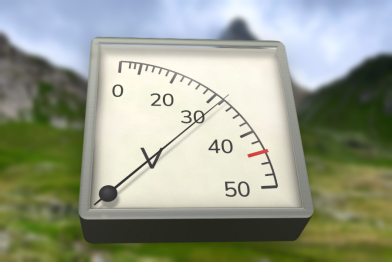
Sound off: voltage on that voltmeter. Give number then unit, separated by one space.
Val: 32 V
